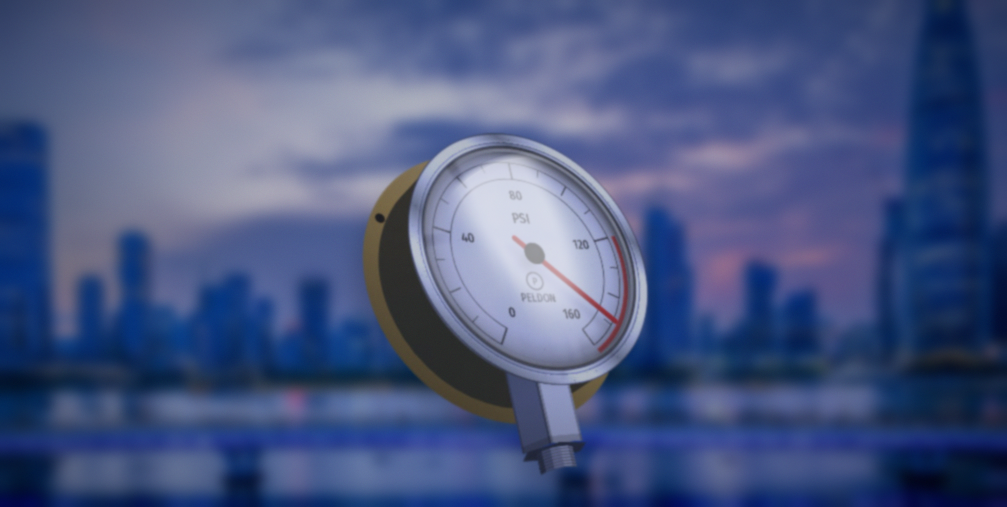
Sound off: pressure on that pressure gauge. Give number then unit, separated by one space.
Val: 150 psi
